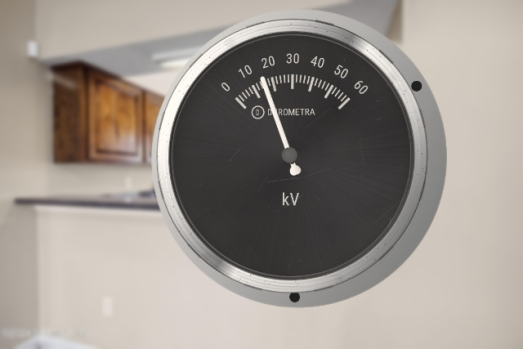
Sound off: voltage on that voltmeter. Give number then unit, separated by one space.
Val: 16 kV
